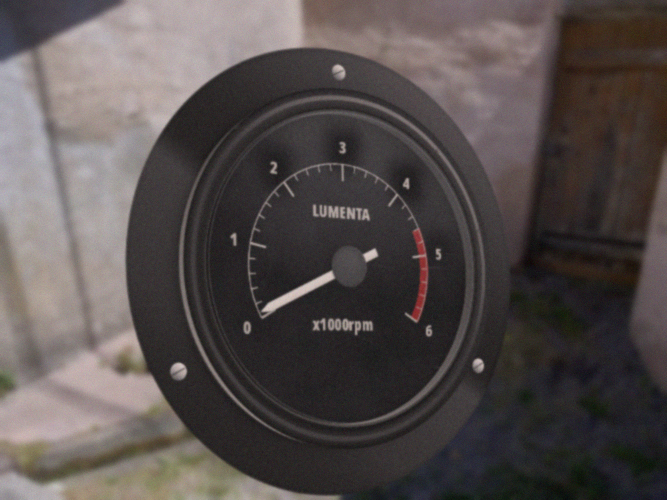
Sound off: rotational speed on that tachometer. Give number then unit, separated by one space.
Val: 100 rpm
